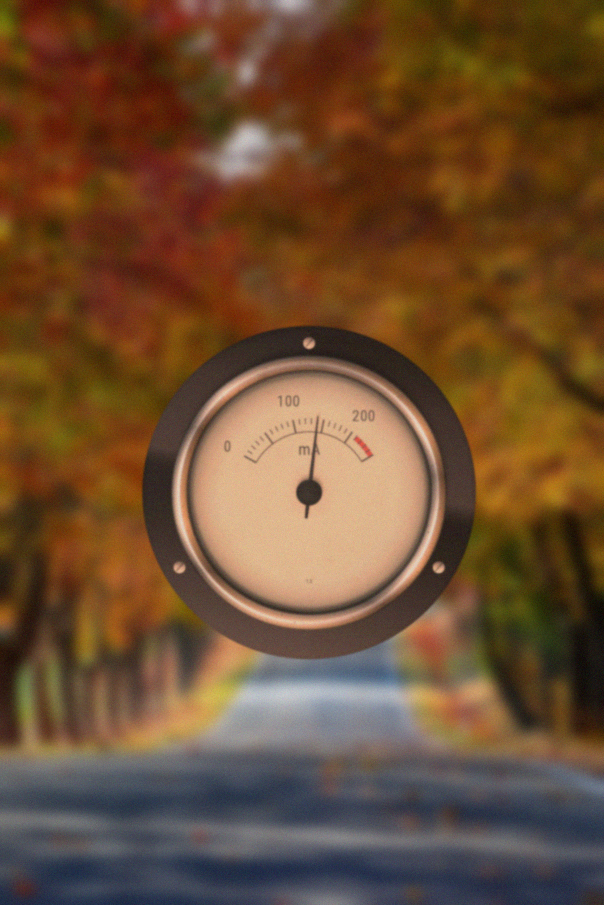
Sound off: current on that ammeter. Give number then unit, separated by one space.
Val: 140 mA
